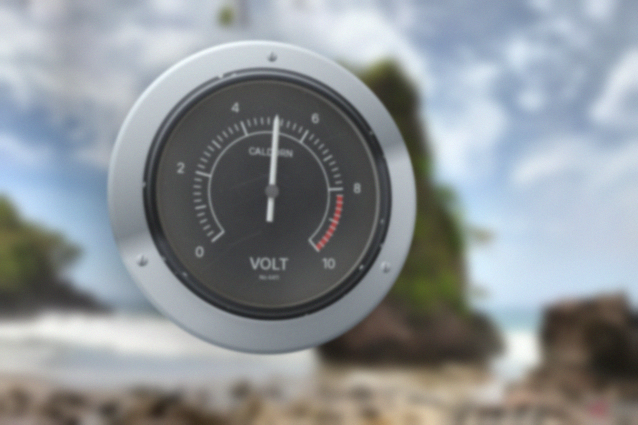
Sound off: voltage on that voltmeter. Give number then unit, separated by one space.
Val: 5 V
